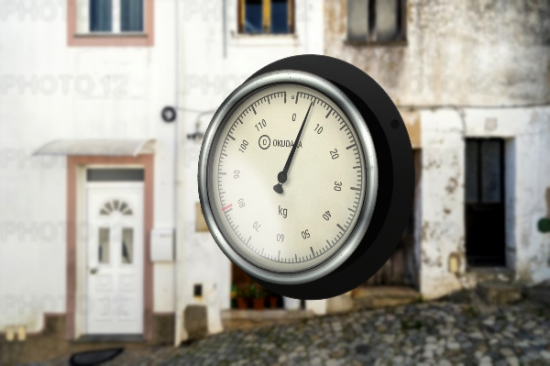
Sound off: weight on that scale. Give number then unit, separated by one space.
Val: 5 kg
